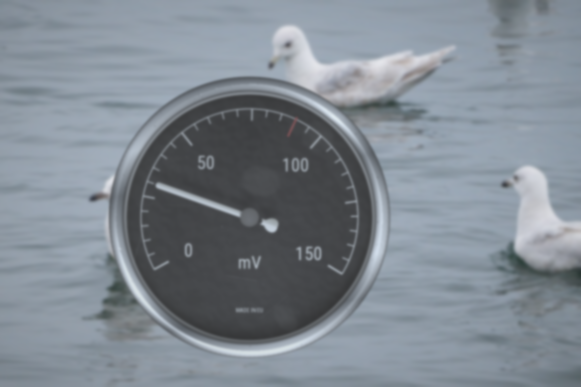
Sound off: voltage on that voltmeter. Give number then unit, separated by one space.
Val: 30 mV
